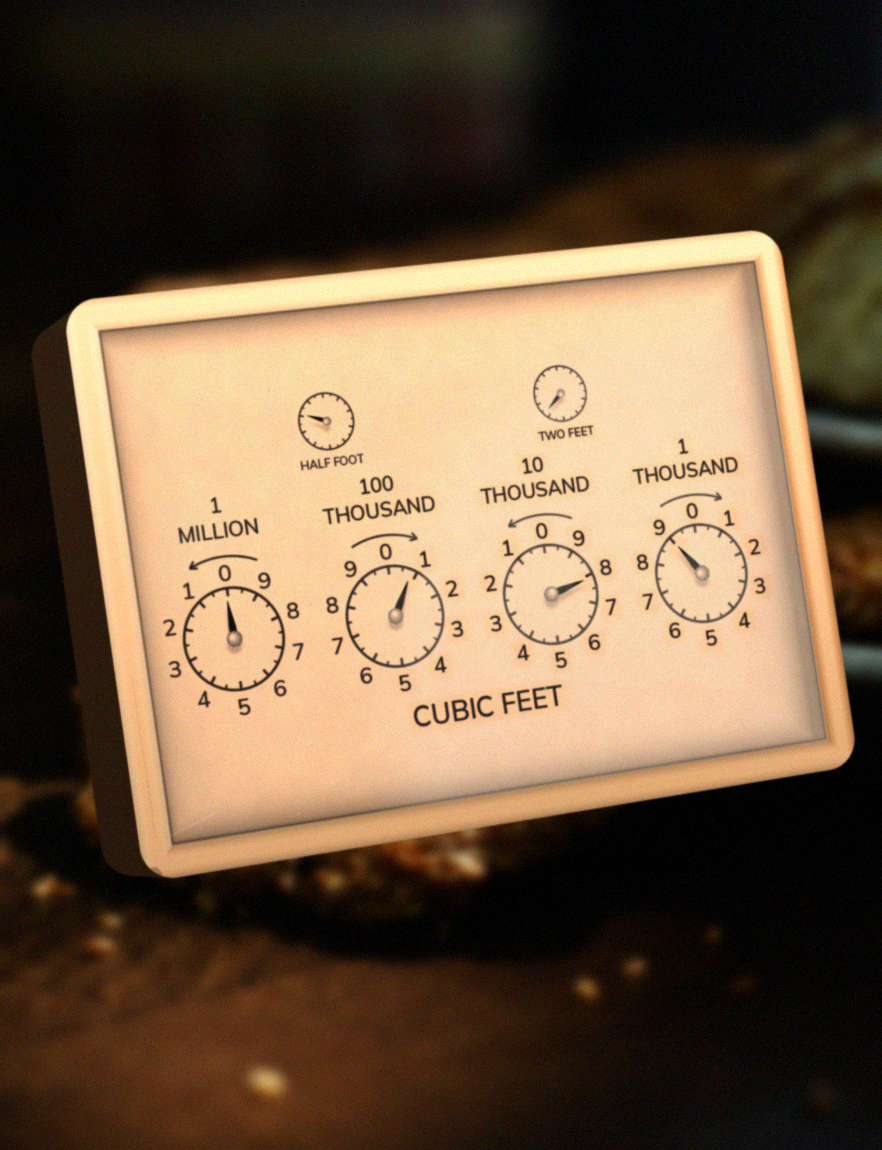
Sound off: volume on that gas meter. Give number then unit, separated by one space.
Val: 7900 ft³
